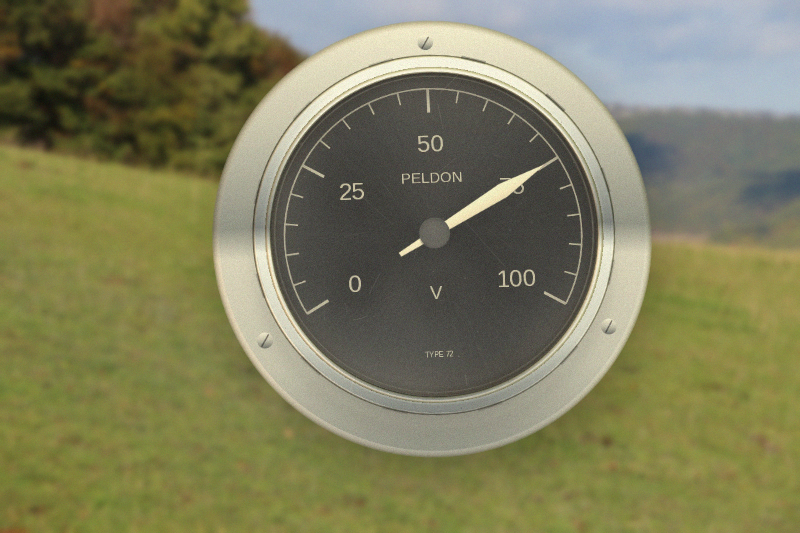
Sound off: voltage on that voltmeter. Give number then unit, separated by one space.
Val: 75 V
